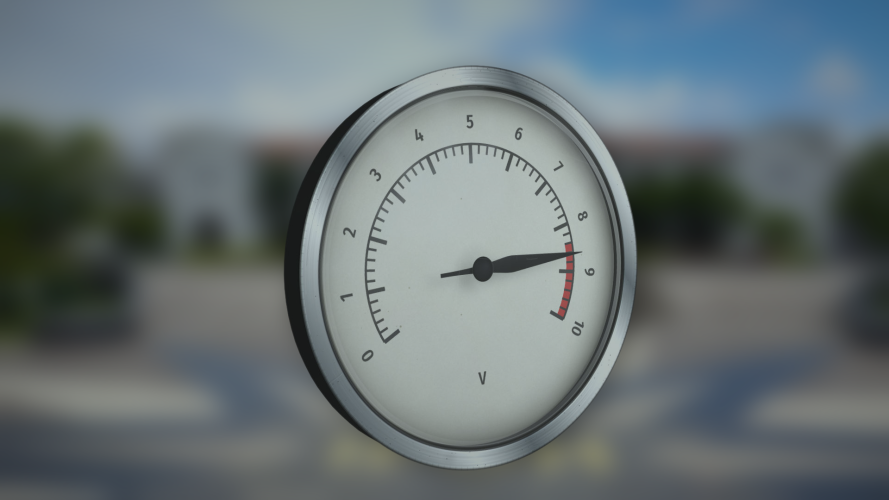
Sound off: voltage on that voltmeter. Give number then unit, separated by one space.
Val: 8.6 V
